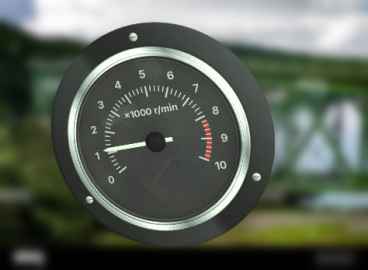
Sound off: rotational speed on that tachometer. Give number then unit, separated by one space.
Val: 1200 rpm
